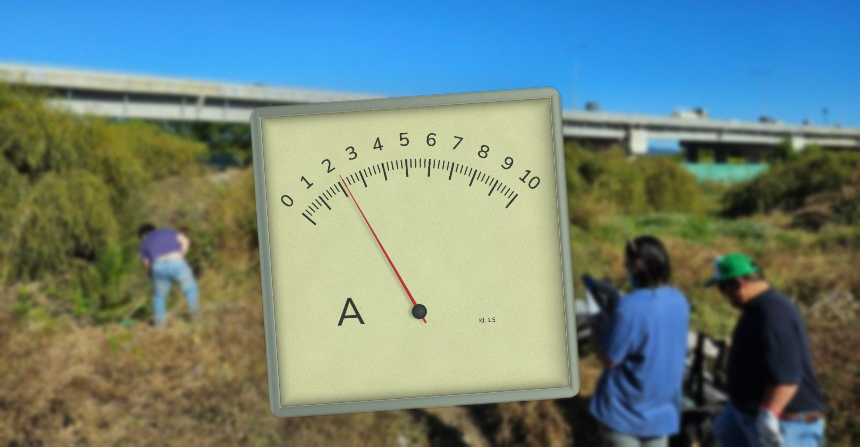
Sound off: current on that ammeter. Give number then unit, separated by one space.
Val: 2.2 A
